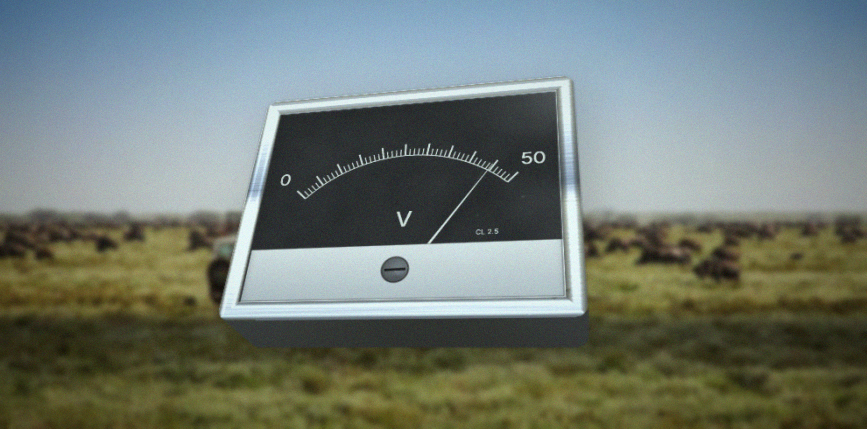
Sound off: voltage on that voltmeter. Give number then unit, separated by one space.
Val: 45 V
